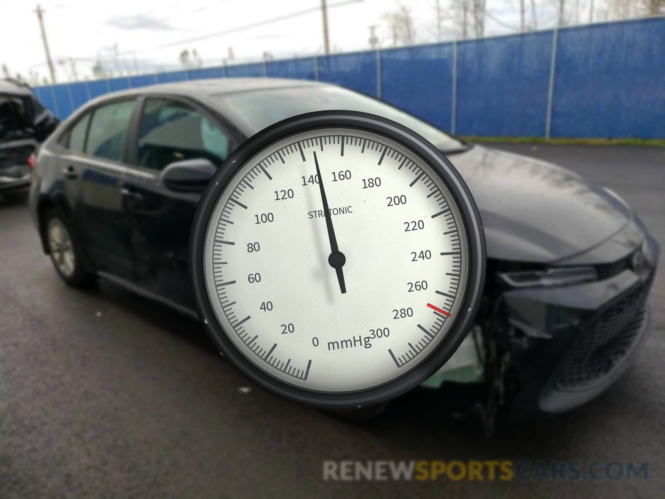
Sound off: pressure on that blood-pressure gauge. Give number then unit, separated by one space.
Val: 146 mmHg
